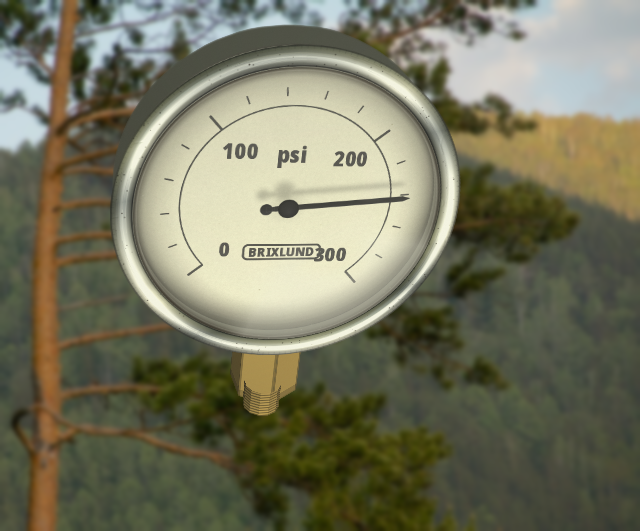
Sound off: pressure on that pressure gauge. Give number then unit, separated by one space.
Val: 240 psi
